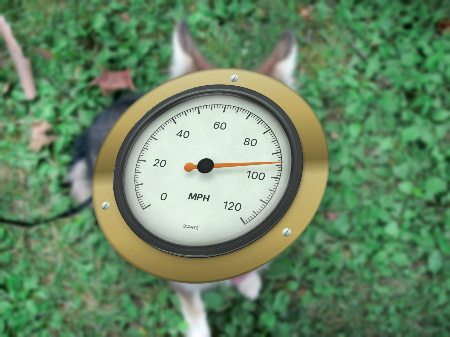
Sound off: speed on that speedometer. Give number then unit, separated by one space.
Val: 95 mph
